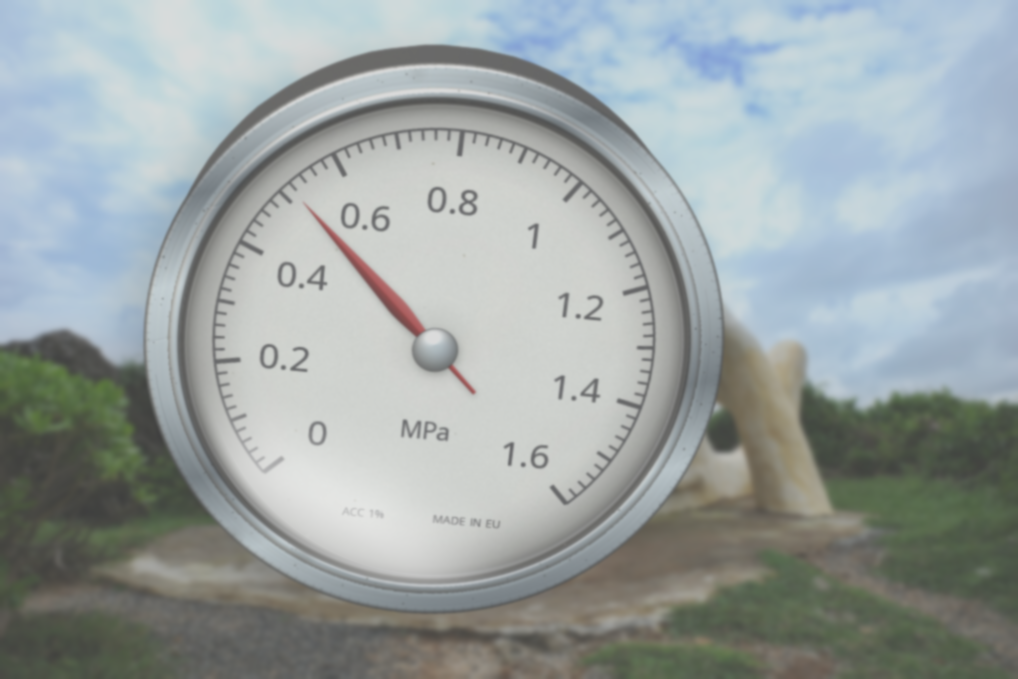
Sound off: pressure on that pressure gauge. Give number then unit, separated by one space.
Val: 0.52 MPa
